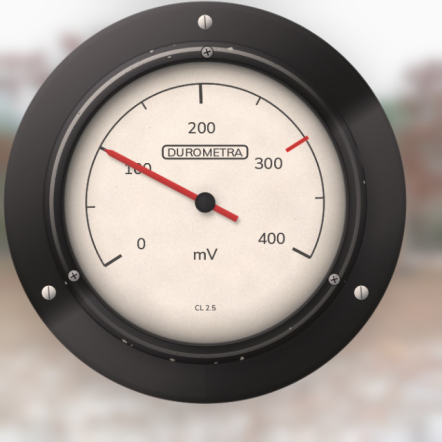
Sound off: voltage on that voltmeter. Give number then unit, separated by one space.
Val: 100 mV
